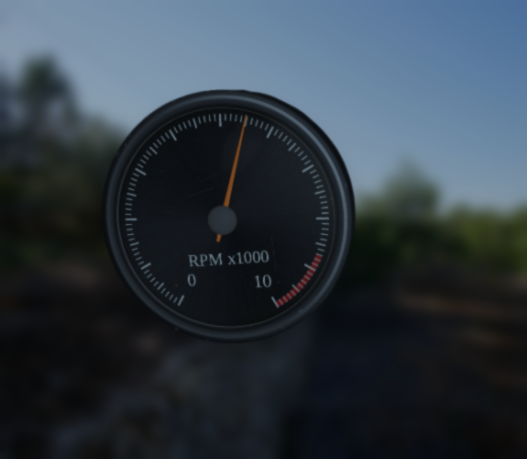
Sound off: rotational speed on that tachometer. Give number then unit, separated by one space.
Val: 5500 rpm
